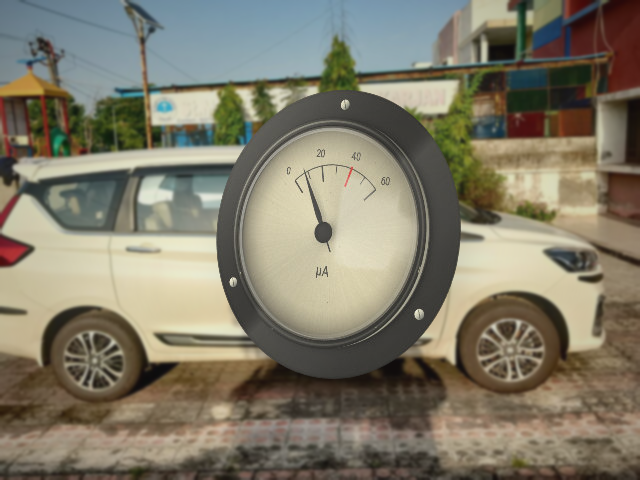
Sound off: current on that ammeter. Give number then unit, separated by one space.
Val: 10 µA
